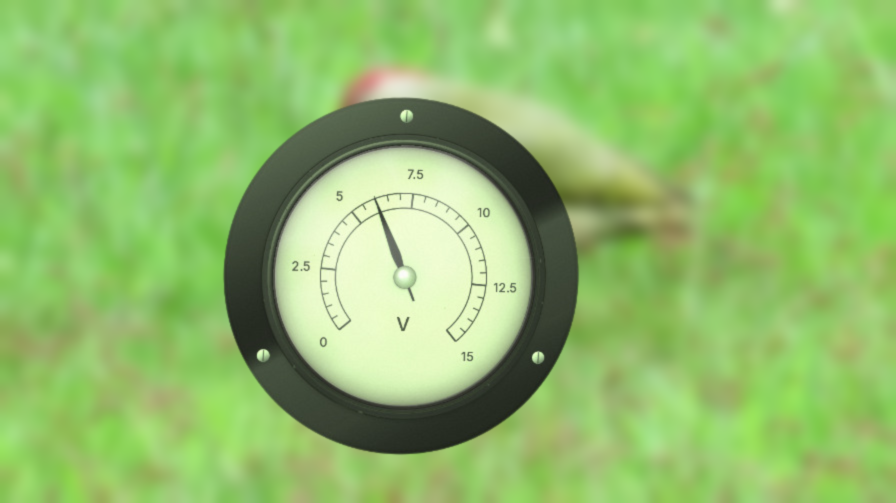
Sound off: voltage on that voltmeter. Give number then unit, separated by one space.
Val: 6 V
